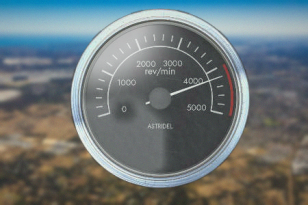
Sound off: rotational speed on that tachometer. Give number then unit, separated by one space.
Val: 4200 rpm
